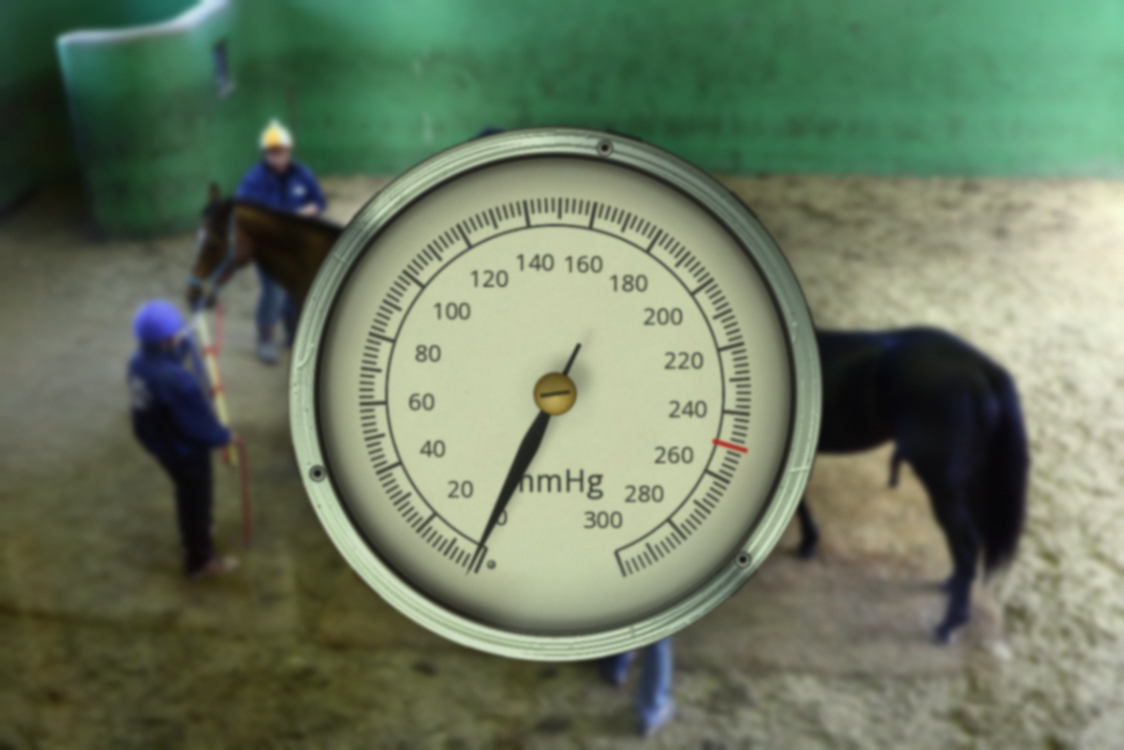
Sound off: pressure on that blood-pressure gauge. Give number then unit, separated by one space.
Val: 2 mmHg
